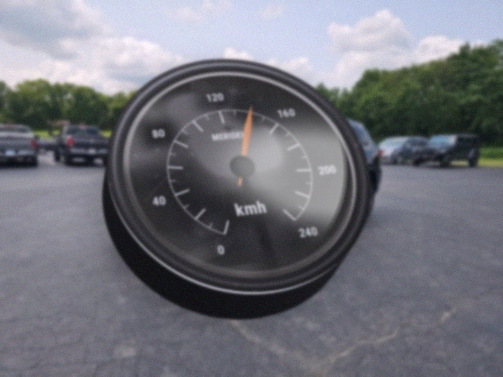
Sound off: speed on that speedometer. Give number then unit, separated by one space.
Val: 140 km/h
